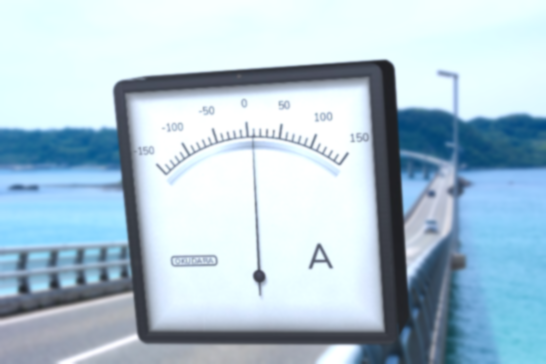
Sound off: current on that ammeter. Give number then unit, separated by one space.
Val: 10 A
